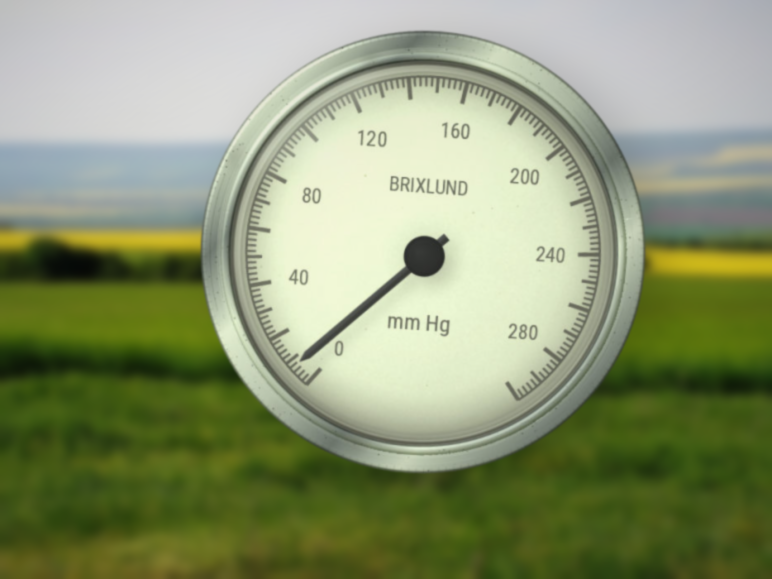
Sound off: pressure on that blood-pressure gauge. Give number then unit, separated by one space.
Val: 8 mmHg
